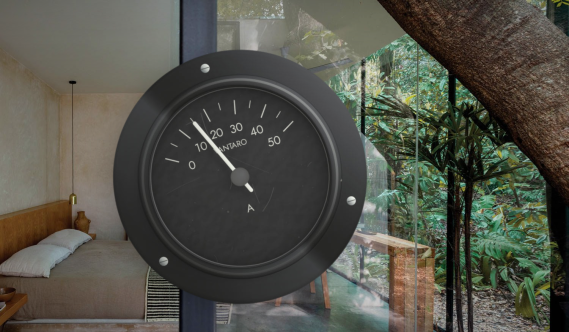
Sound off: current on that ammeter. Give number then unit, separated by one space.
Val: 15 A
